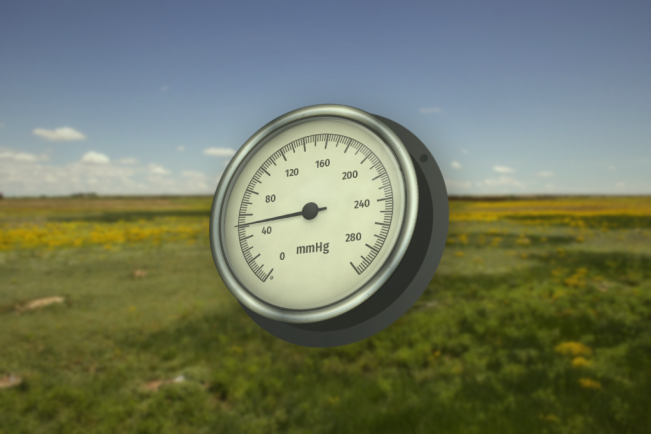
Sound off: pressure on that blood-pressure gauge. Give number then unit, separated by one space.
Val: 50 mmHg
